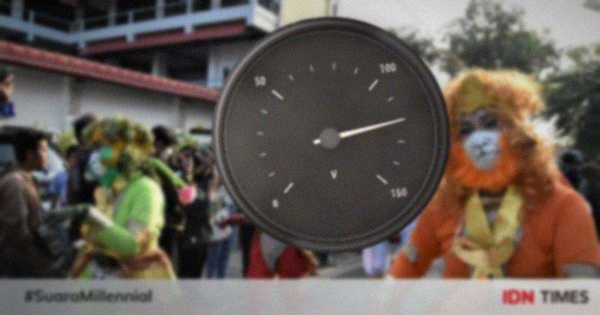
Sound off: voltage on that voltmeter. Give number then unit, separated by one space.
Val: 120 V
